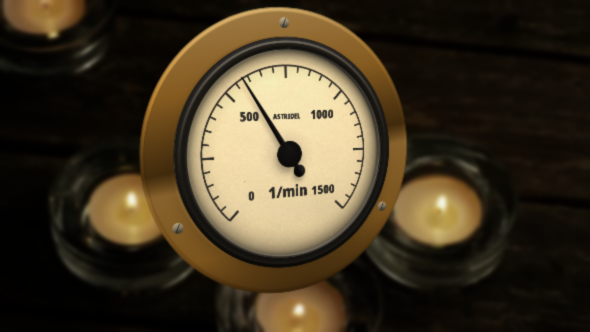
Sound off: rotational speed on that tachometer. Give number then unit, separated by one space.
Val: 575 rpm
